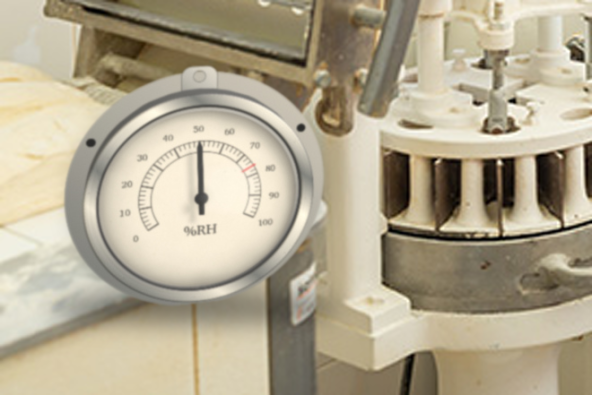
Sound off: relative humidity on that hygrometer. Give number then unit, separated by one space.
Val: 50 %
